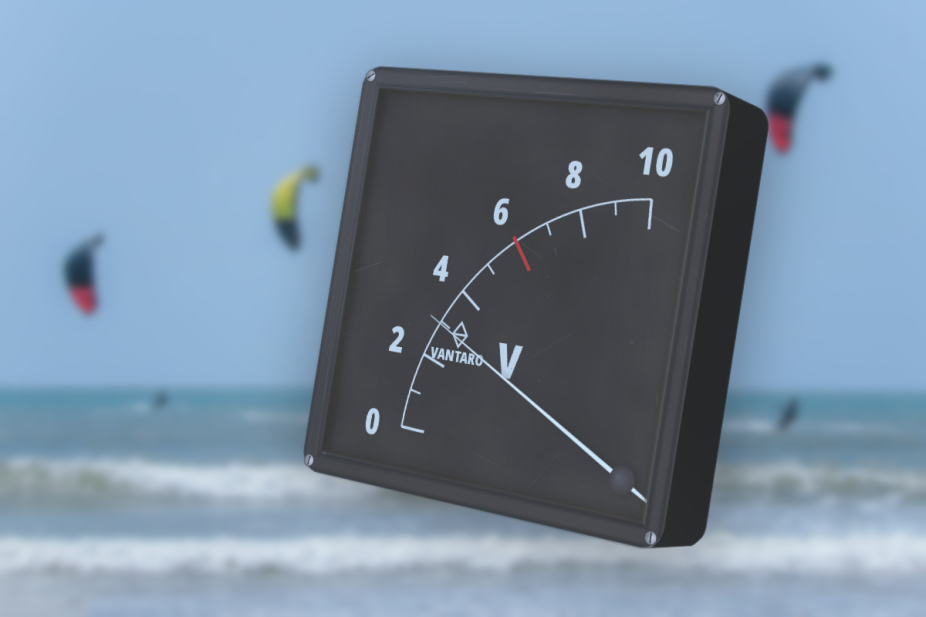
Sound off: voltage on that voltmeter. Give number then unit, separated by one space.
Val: 3 V
